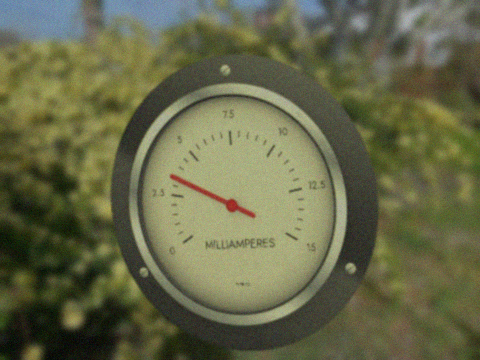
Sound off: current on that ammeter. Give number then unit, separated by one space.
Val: 3.5 mA
